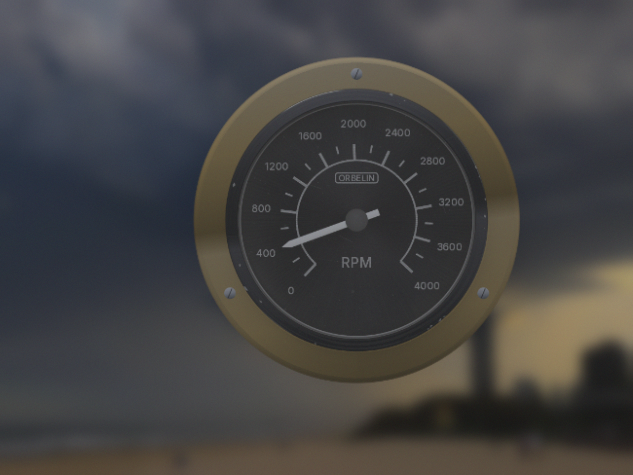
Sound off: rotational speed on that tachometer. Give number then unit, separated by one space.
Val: 400 rpm
